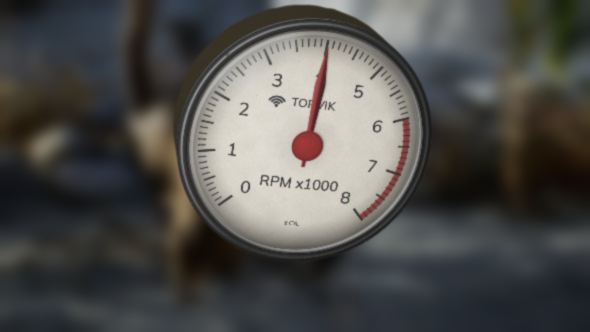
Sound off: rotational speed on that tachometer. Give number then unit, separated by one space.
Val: 4000 rpm
